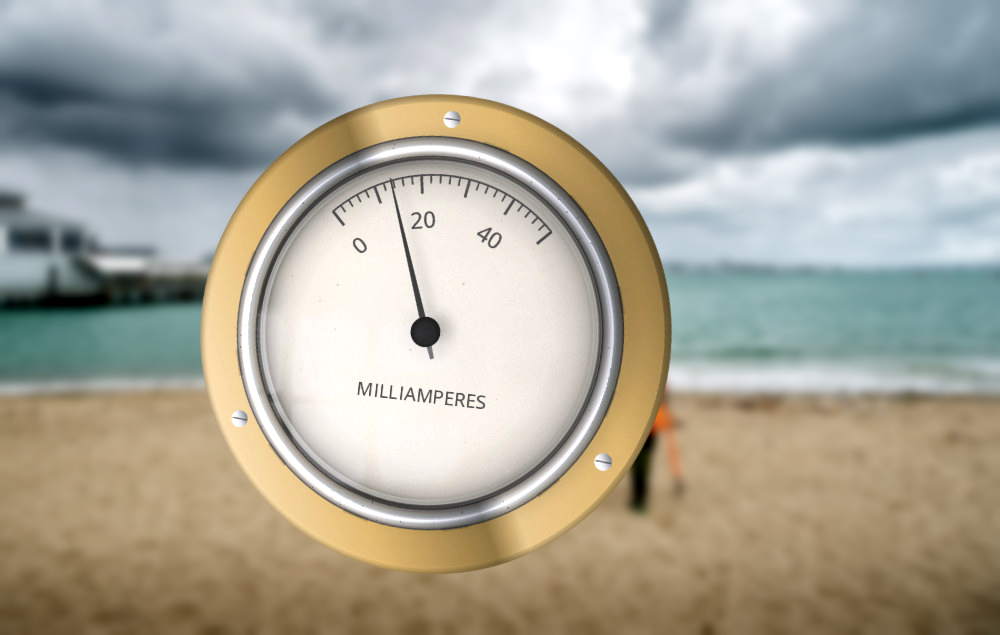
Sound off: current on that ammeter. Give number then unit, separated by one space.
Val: 14 mA
